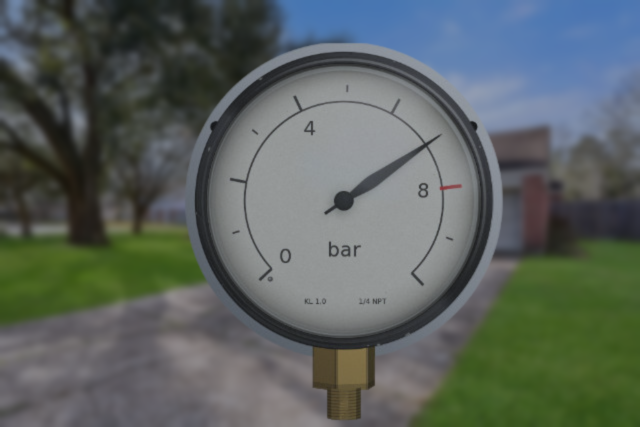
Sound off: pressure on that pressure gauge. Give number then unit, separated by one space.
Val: 7 bar
